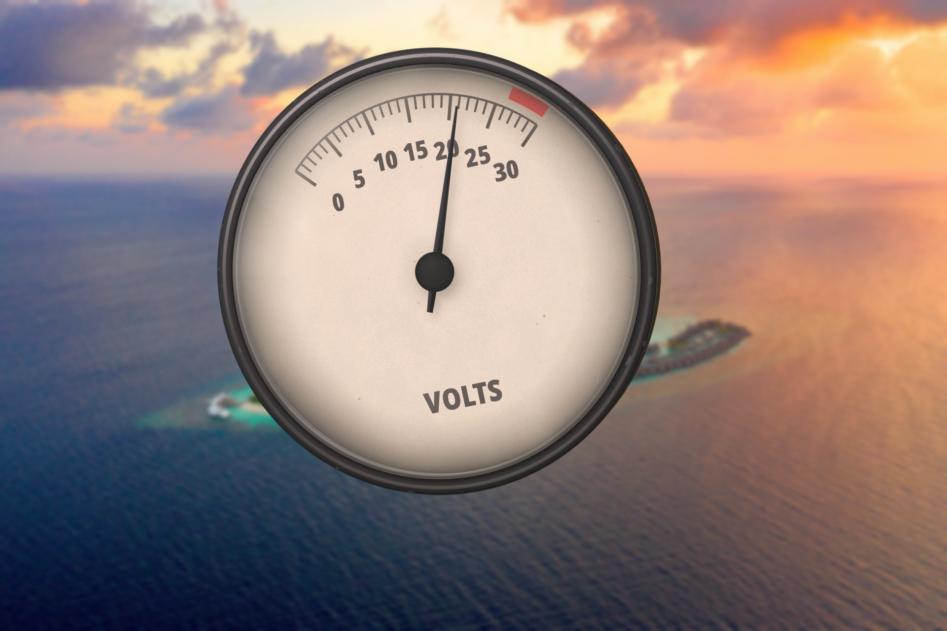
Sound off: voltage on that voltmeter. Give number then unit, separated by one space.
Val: 21 V
